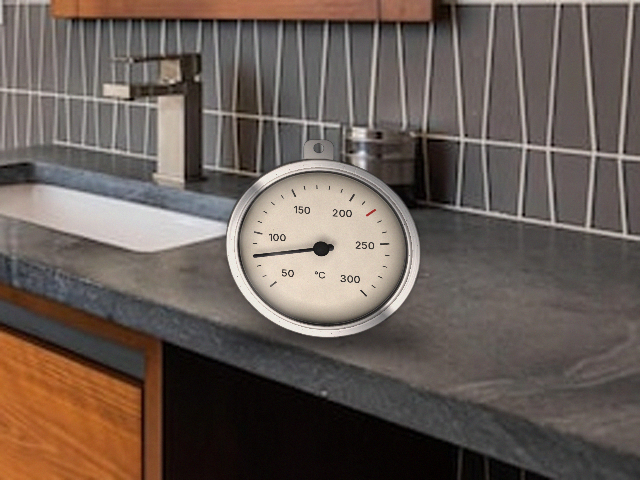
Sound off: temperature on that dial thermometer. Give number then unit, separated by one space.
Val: 80 °C
